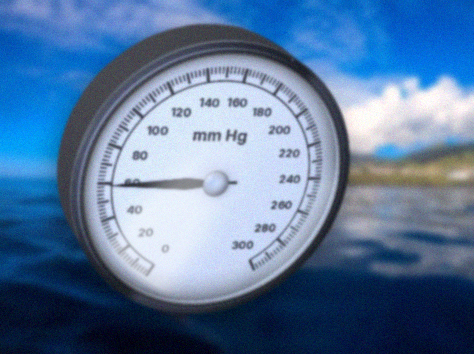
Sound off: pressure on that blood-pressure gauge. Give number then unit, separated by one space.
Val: 60 mmHg
